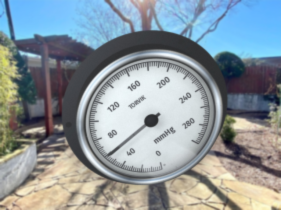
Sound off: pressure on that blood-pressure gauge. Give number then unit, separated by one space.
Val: 60 mmHg
